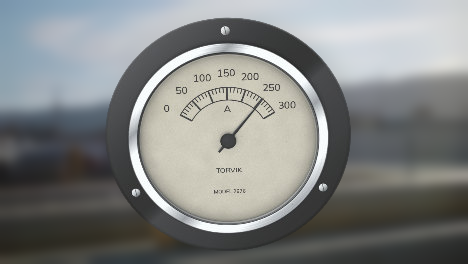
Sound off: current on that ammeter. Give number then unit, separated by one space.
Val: 250 A
